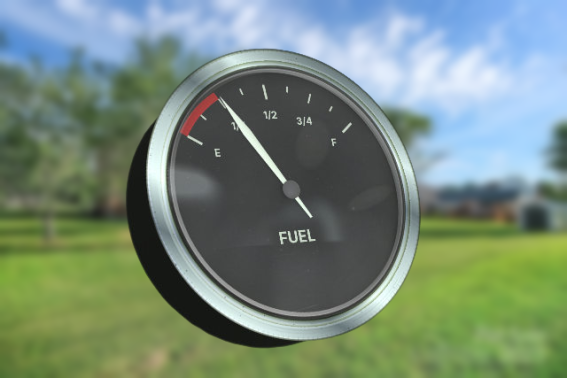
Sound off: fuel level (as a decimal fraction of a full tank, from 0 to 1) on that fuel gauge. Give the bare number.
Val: 0.25
